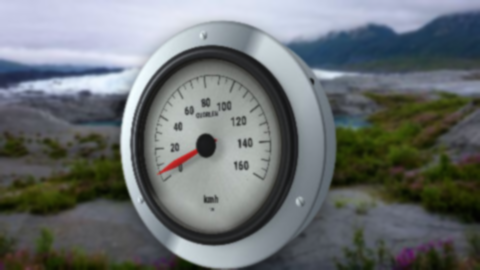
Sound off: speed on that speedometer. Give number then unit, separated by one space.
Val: 5 km/h
